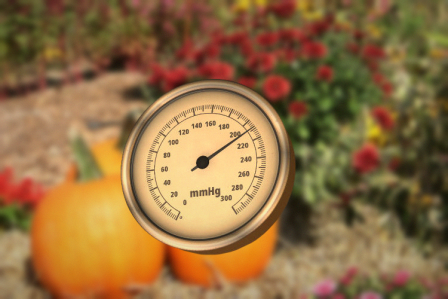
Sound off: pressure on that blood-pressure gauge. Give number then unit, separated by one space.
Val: 210 mmHg
